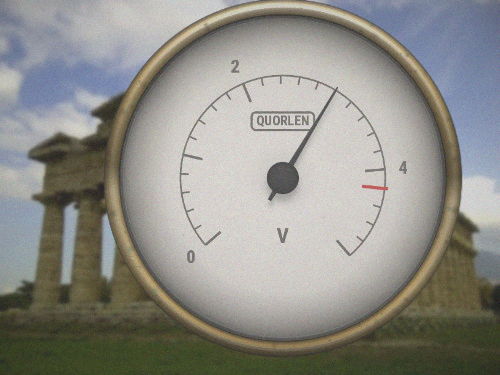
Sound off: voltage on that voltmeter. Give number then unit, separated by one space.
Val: 3 V
